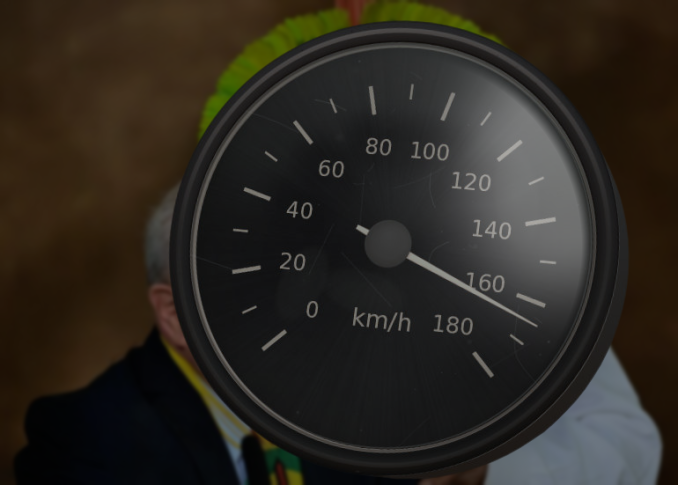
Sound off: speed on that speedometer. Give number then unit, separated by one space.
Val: 165 km/h
